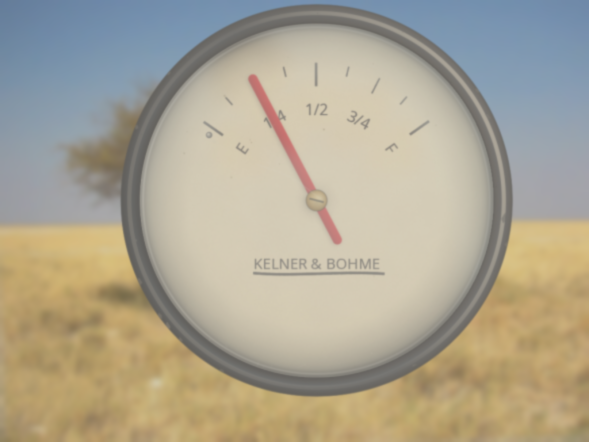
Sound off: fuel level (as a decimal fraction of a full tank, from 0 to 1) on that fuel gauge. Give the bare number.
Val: 0.25
